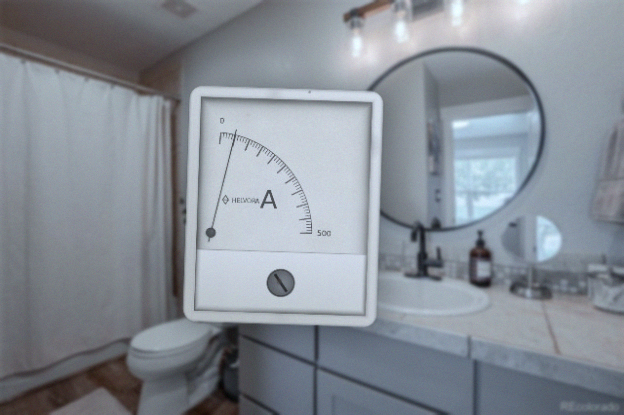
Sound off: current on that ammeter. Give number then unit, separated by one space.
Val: 50 A
